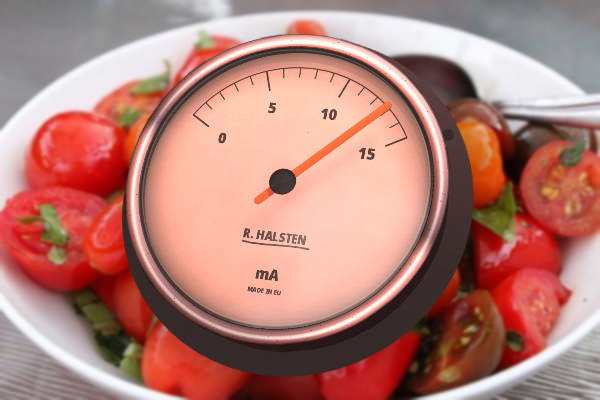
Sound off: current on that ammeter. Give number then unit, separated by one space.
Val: 13 mA
